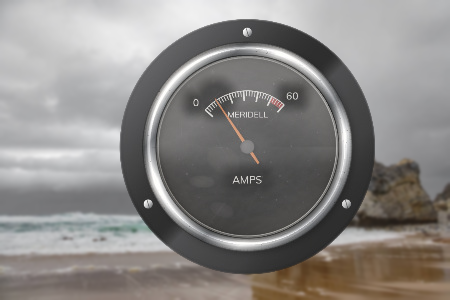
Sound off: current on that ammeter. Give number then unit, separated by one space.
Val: 10 A
